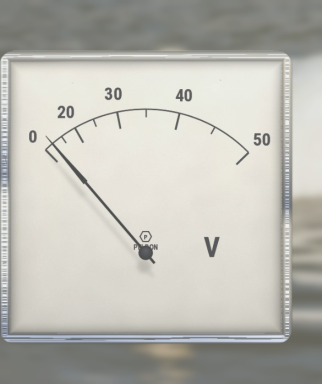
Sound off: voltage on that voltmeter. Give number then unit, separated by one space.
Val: 10 V
